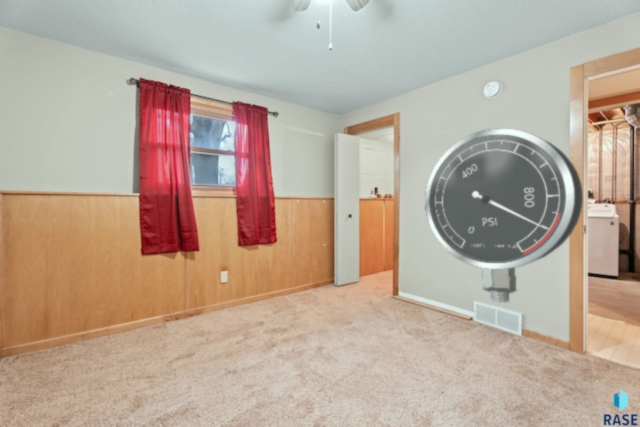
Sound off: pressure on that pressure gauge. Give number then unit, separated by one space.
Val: 900 psi
